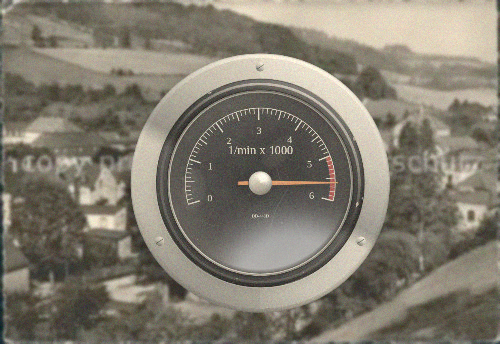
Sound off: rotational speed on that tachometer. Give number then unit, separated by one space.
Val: 5600 rpm
